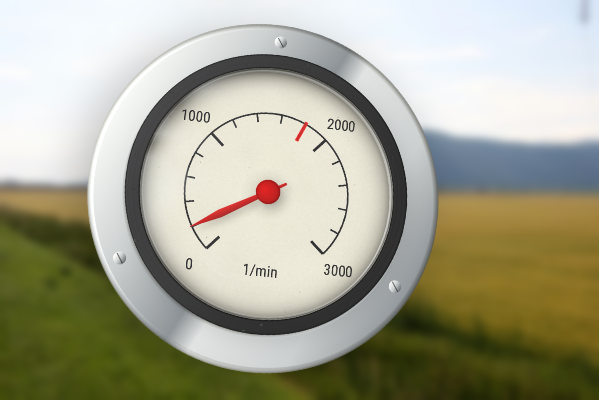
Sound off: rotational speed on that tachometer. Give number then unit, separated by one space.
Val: 200 rpm
